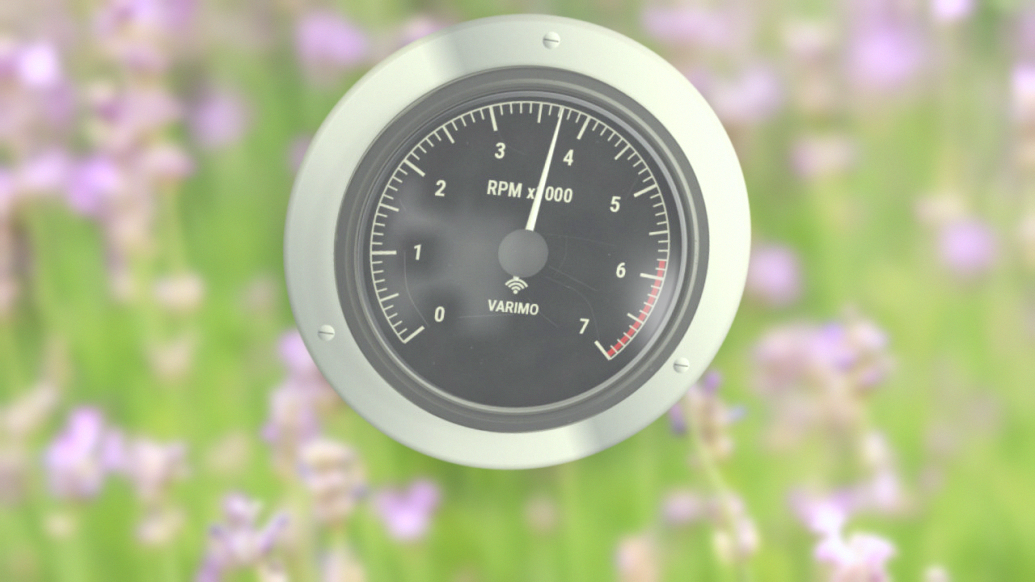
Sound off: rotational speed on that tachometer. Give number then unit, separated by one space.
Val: 3700 rpm
